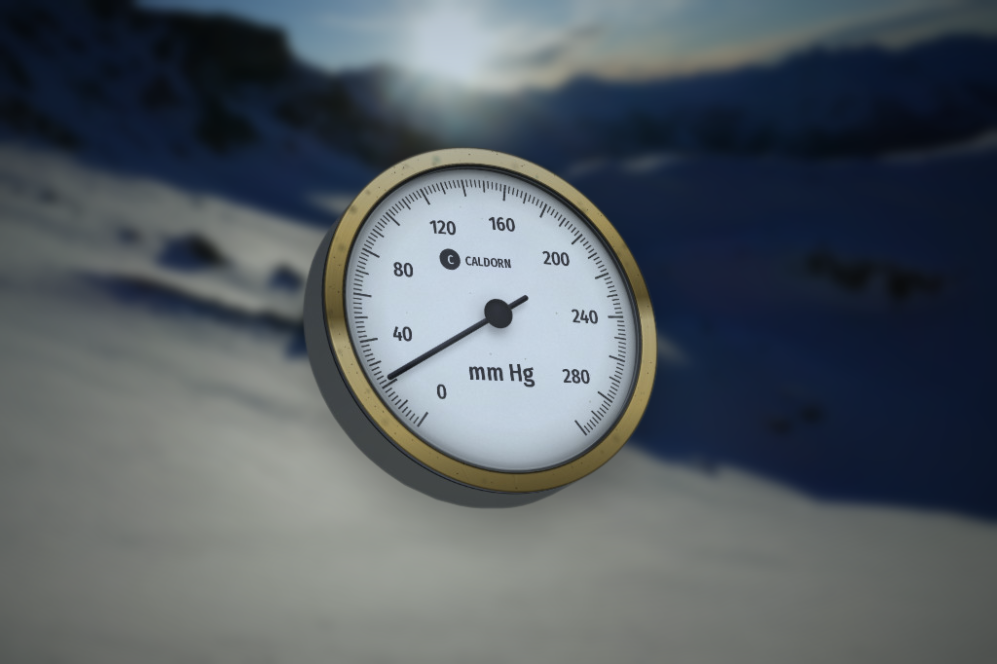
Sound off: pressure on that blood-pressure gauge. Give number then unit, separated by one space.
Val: 22 mmHg
